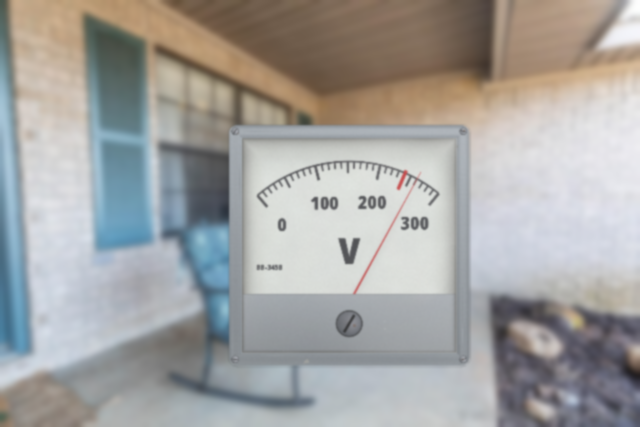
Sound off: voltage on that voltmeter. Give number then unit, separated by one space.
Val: 260 V
